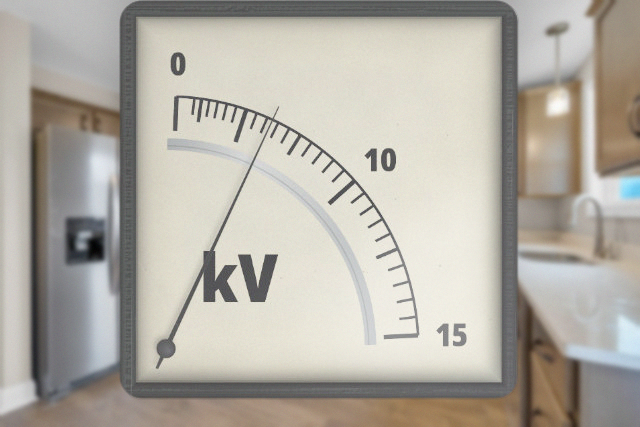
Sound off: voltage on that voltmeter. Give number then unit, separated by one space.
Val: 6.25 kV
